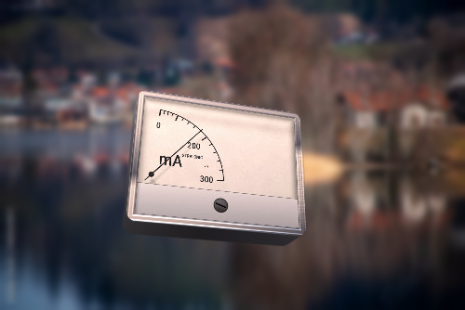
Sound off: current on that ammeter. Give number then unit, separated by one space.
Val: 180 mA
